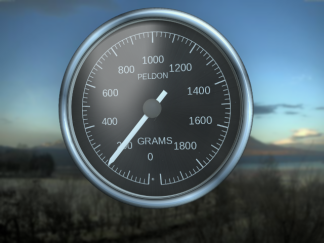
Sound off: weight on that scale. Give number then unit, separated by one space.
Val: 200 g
